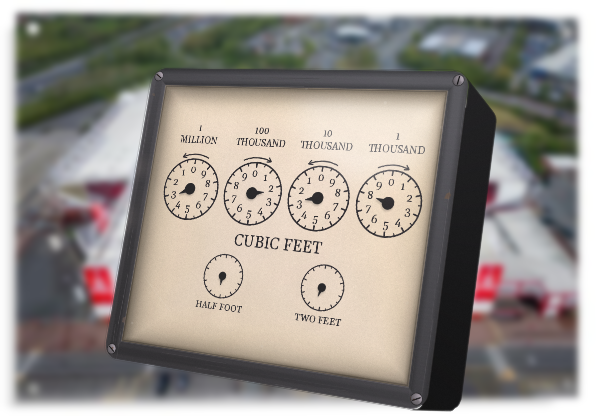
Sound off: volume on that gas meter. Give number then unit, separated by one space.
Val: 322800 ft³
